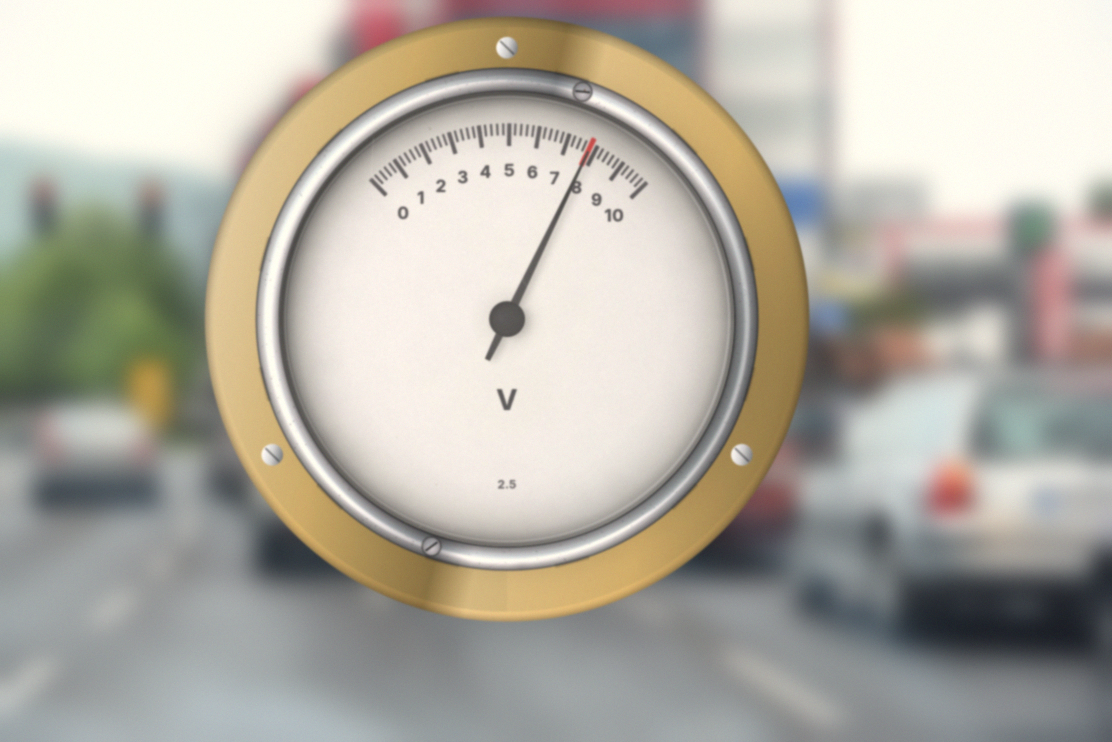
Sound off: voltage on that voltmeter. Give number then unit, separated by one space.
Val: 7.8 V
